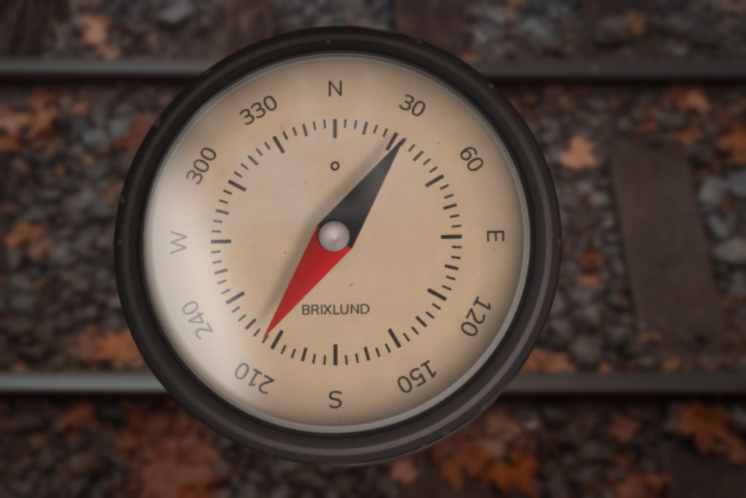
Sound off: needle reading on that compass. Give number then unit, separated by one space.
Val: 215 °
